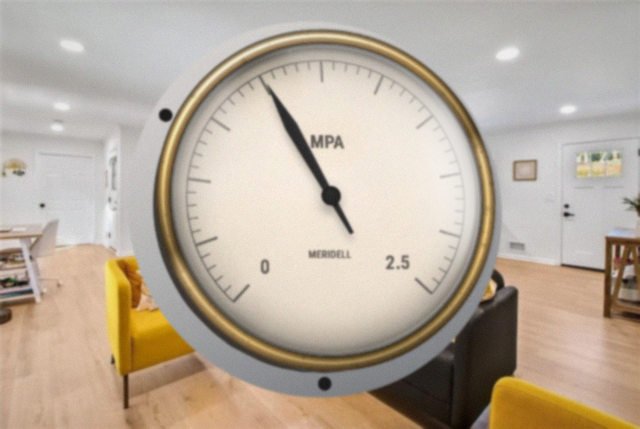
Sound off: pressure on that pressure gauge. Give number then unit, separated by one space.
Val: 1 MPa
